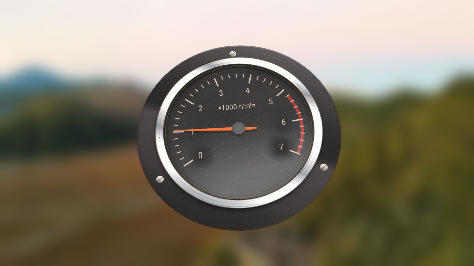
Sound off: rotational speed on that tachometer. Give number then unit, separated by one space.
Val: 1000 rpm
